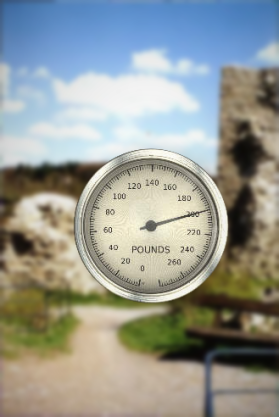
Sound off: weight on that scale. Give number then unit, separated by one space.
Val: 200 lb
